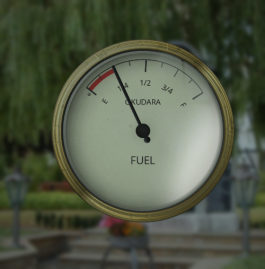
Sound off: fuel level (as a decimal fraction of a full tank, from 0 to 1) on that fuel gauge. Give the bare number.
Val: 0.25
